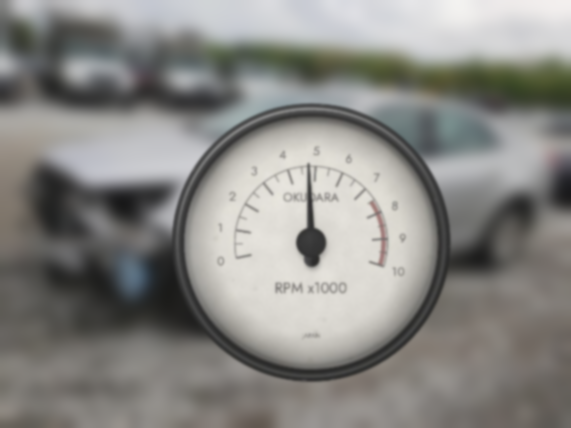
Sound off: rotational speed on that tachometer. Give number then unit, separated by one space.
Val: 4750 rpm
